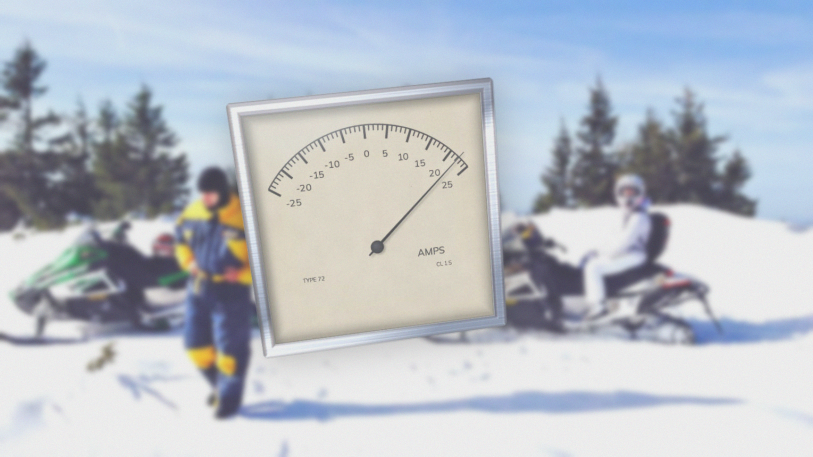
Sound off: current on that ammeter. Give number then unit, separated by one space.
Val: 22 A
